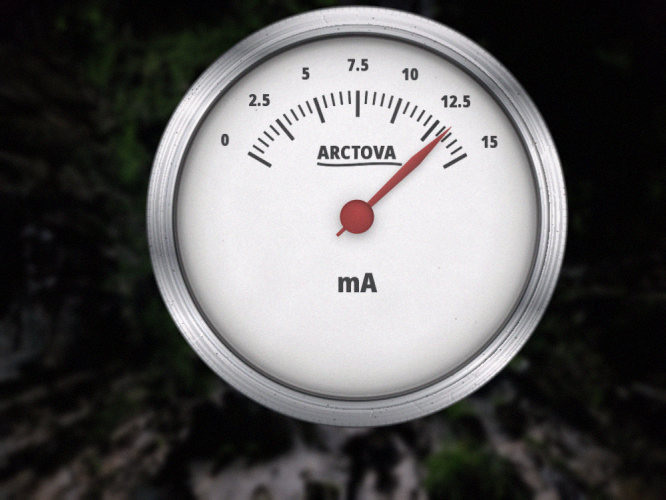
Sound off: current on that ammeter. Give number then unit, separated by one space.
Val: 13.25 mA
